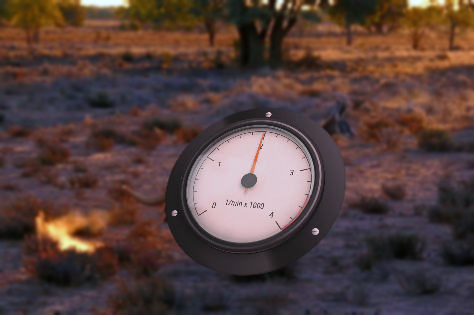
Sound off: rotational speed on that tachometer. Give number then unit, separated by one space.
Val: 2000 rpm
